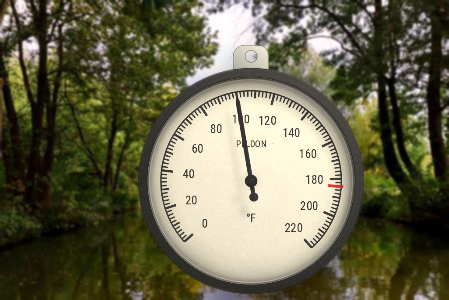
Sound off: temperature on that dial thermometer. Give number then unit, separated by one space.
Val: 100 °F
